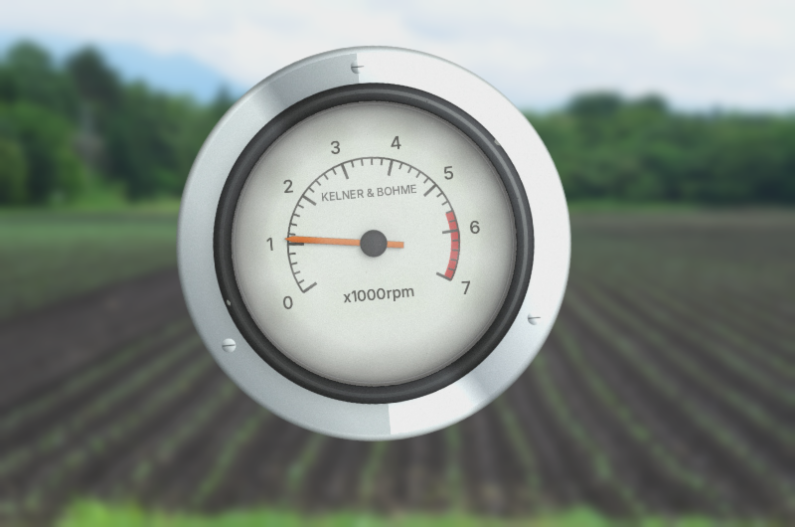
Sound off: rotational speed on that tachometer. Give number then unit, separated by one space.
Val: 1100 rpm
